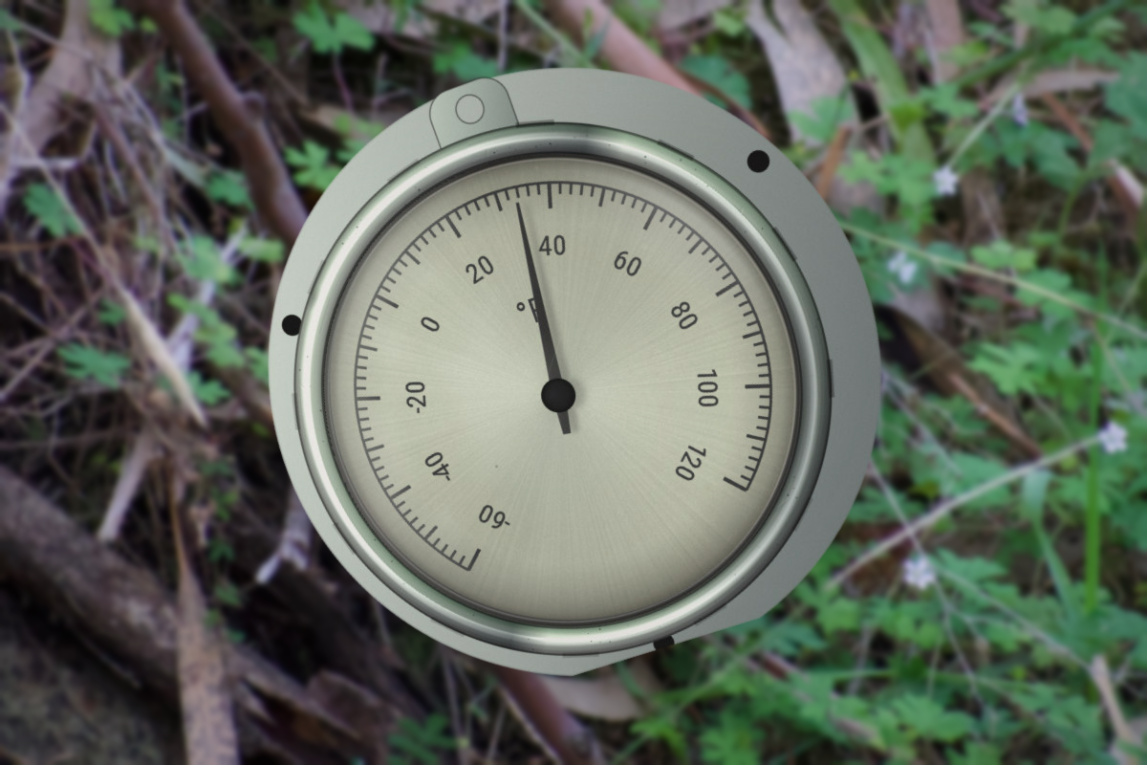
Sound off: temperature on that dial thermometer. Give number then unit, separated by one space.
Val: 34 °F
